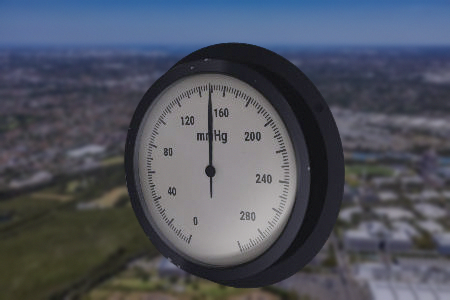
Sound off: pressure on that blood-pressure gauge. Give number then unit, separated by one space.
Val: 150 mmHg
